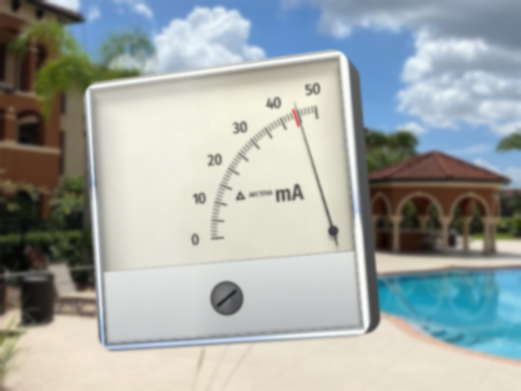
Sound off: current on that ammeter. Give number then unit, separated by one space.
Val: 45 mA
